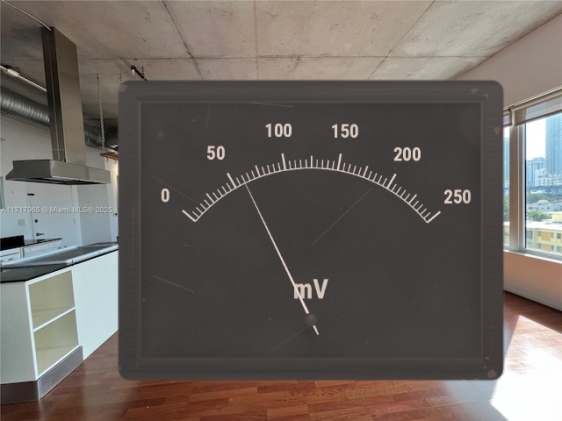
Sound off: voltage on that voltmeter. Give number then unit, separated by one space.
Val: 60 mV
